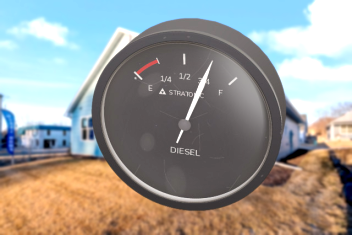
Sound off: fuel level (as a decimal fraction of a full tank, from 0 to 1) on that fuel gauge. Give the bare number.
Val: 0.75
